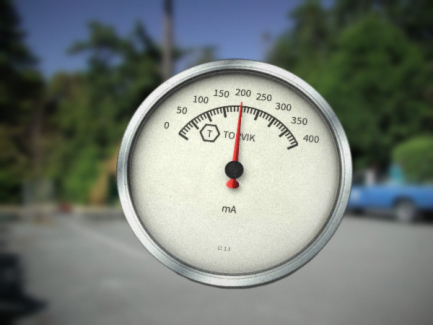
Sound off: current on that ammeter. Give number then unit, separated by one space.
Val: 200 mA
